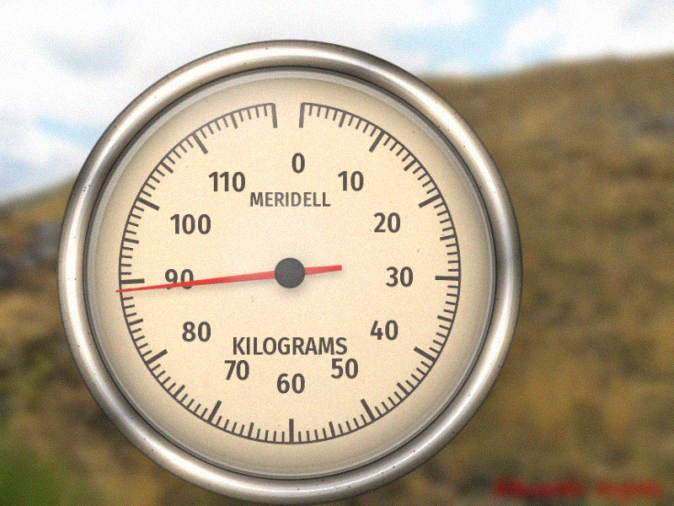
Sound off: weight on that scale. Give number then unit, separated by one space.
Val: 89 kg
